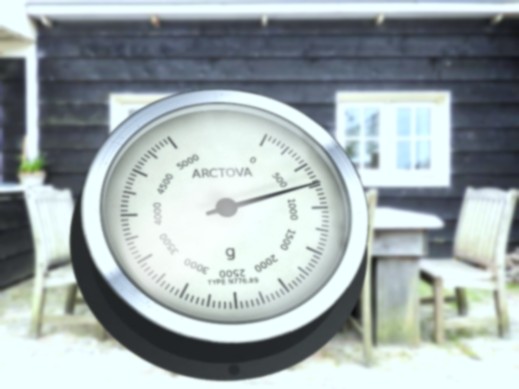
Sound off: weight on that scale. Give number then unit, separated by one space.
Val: 750 g
